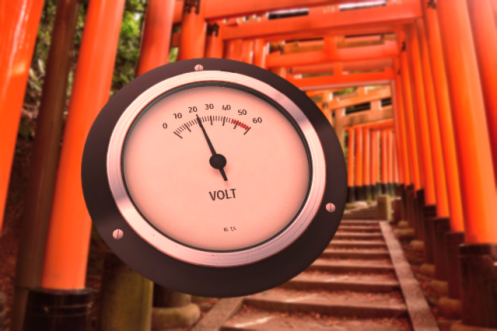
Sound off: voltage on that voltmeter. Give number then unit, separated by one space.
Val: 20 V
